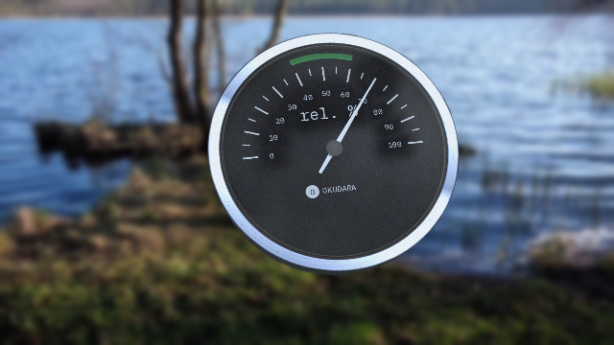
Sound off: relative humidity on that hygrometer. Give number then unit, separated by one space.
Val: 70 %
